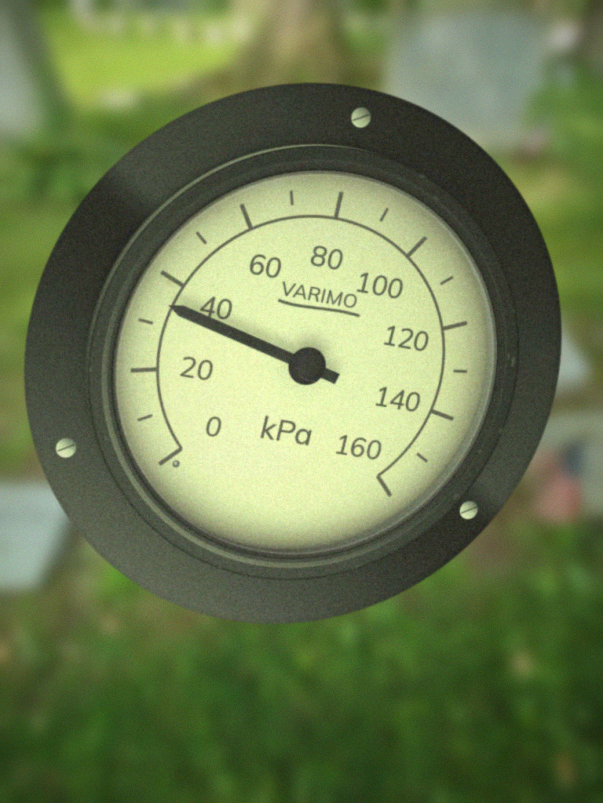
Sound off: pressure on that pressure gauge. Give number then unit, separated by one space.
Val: 35 kPa
